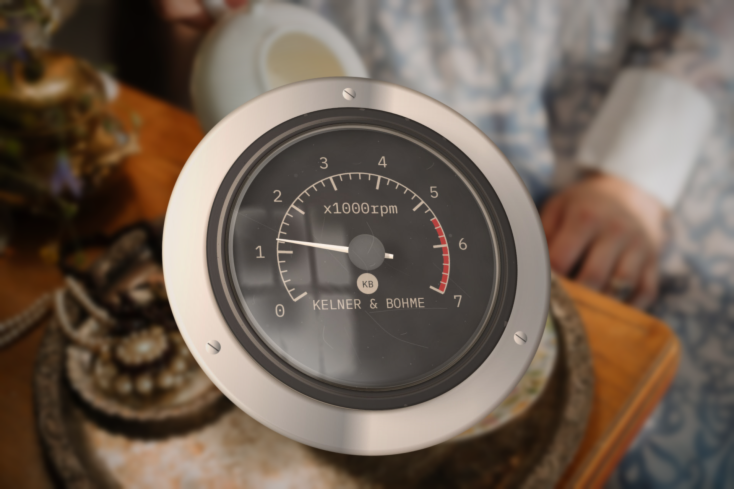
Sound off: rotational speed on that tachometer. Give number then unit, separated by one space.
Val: 1200 rpm
